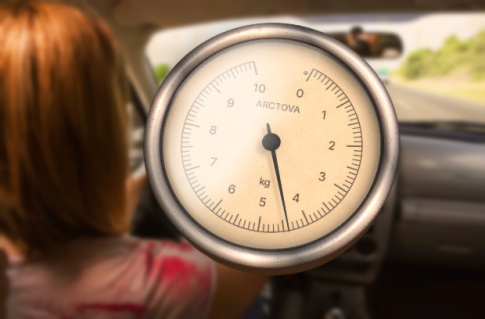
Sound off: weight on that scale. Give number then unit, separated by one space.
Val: 4.4 kg
